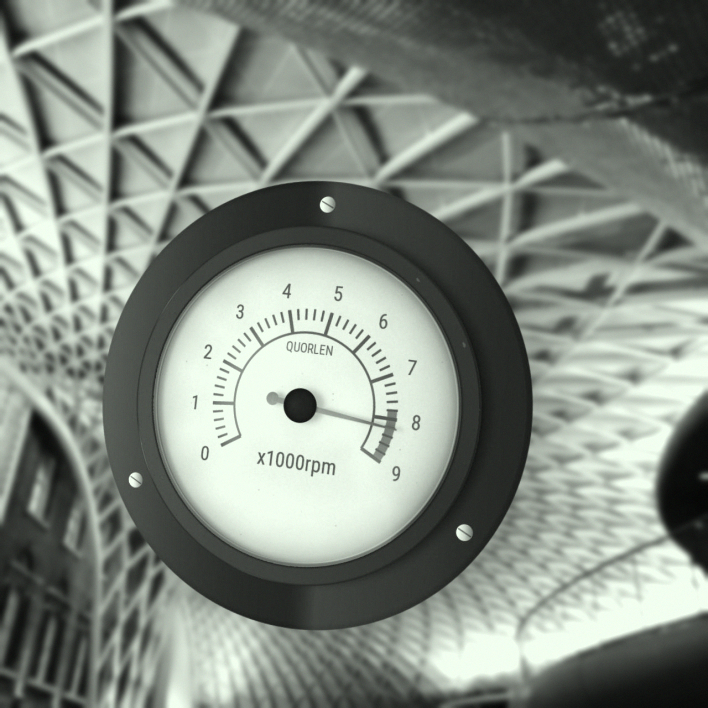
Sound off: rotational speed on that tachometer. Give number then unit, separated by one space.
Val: 8200 rpm
